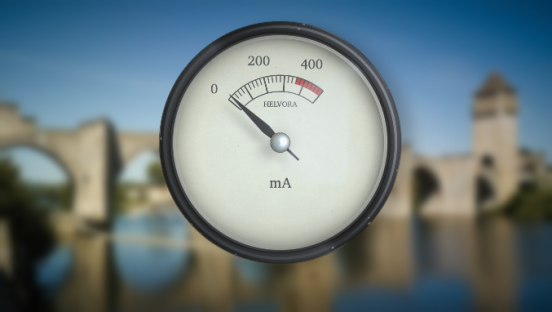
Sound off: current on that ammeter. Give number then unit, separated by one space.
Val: 20 mA
